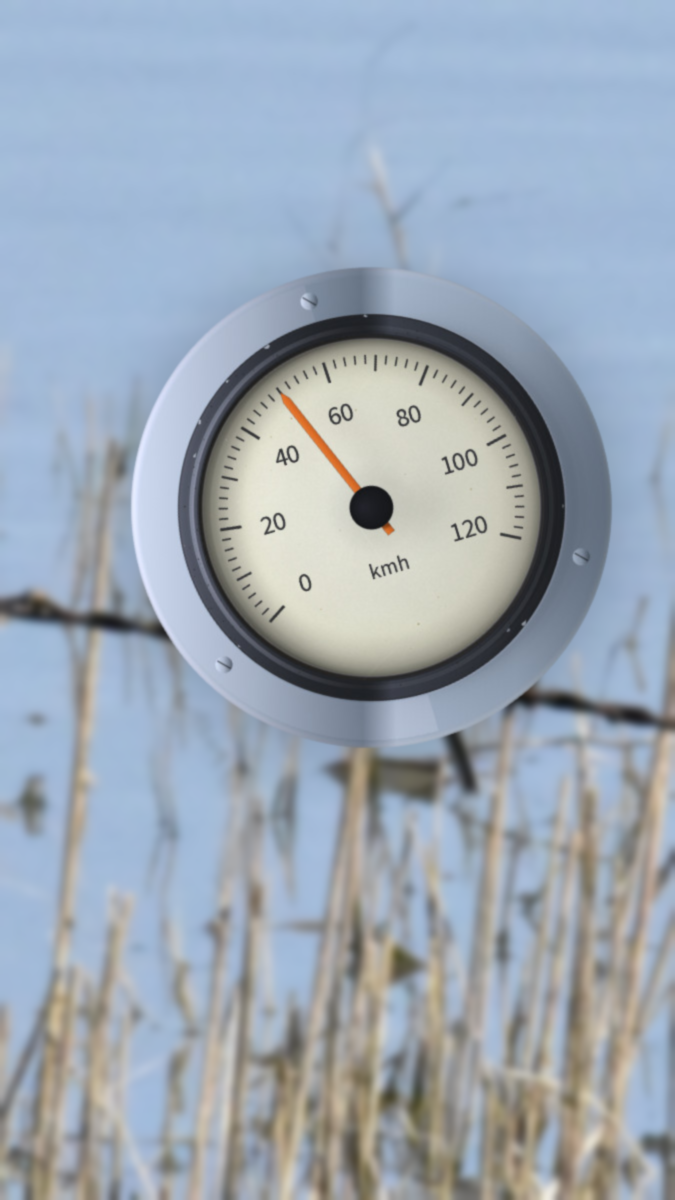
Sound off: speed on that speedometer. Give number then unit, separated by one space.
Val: 50 km/h
